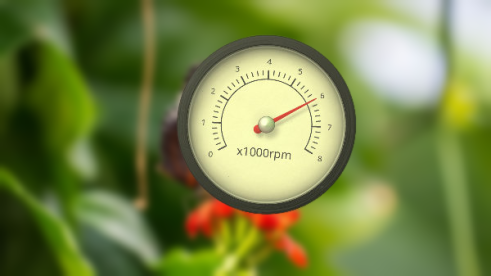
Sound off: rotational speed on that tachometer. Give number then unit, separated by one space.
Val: 6000 rpm
